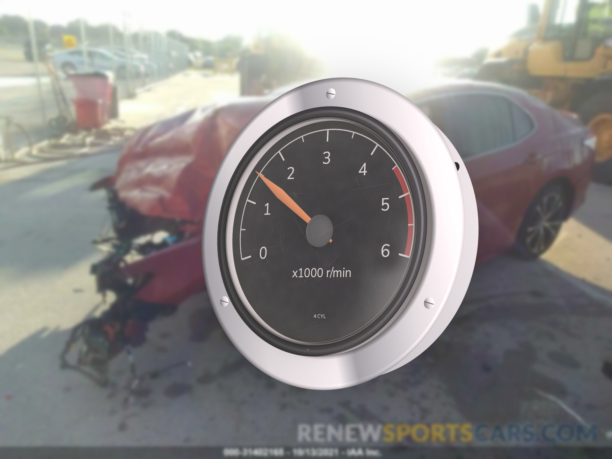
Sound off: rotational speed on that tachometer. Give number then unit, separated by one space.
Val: 1500 rpm
